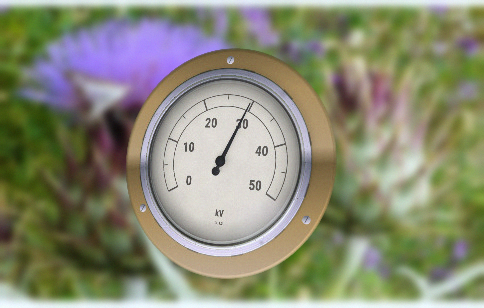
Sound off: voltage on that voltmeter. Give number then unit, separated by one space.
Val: 30 kV
